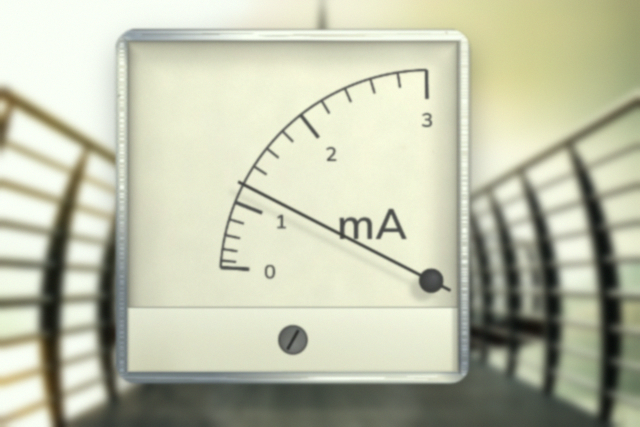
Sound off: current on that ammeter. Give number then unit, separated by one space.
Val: 1.2 mA
